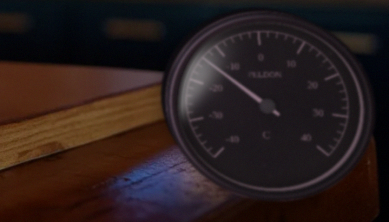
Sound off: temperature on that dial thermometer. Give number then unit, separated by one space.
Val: -14 °C
